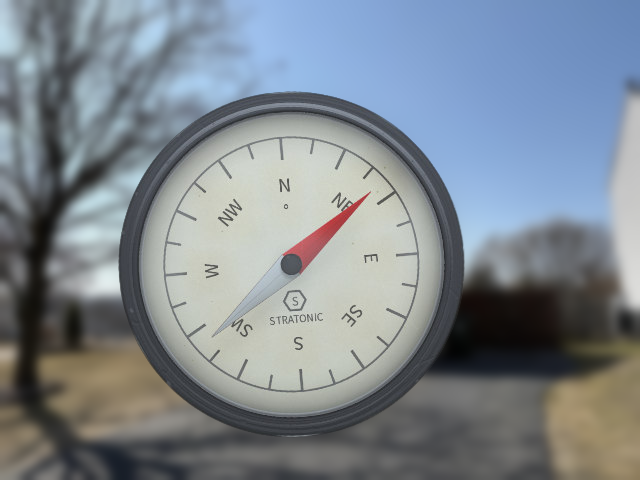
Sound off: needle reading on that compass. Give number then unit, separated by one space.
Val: 52.5 °
